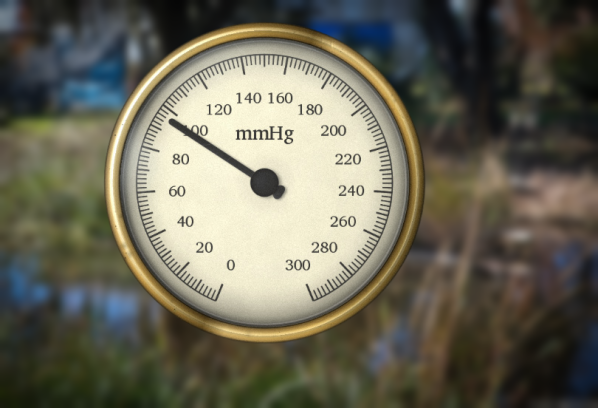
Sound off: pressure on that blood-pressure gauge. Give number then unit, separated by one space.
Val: 96 mmHg
